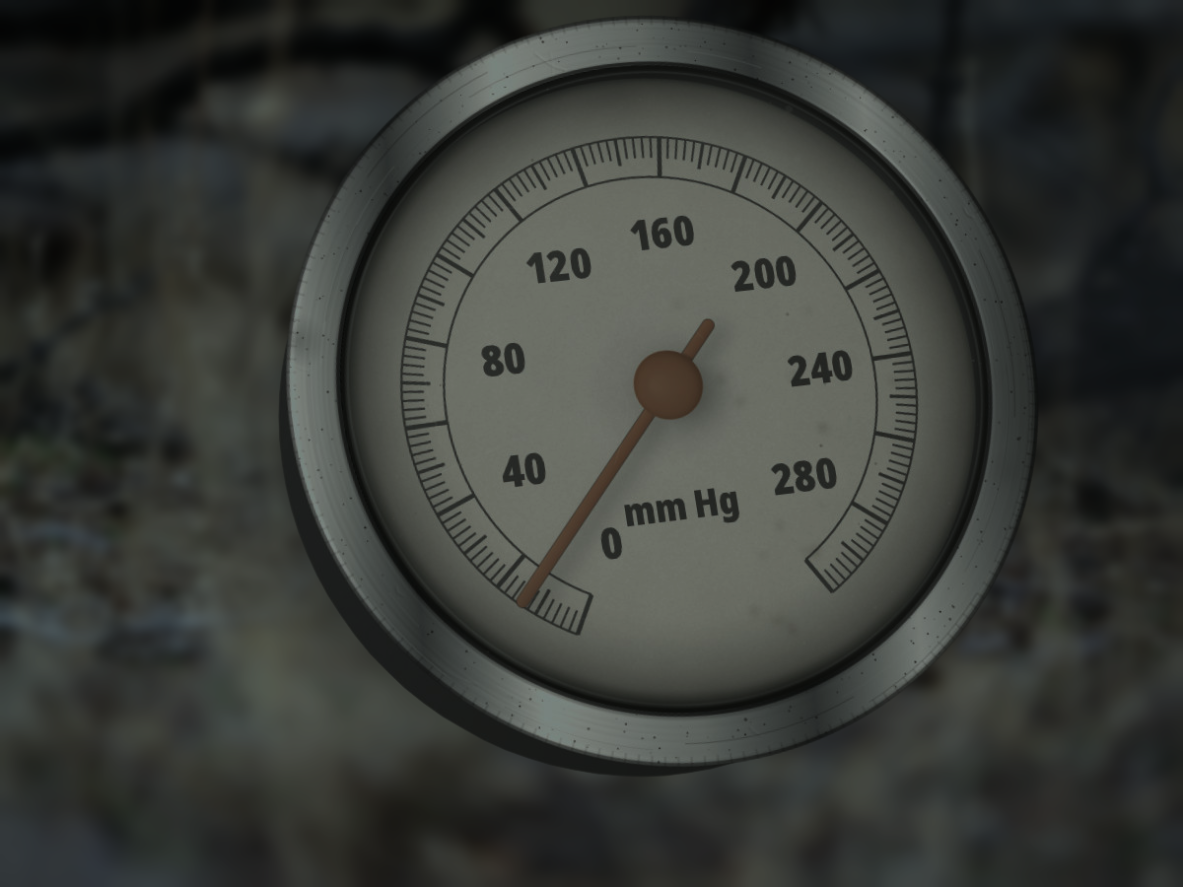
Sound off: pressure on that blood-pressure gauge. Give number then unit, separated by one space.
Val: 14 mmHg
